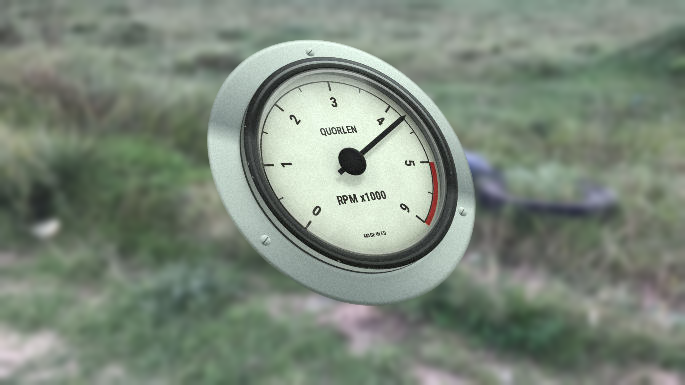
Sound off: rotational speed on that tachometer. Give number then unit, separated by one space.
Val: 4250 rpm
